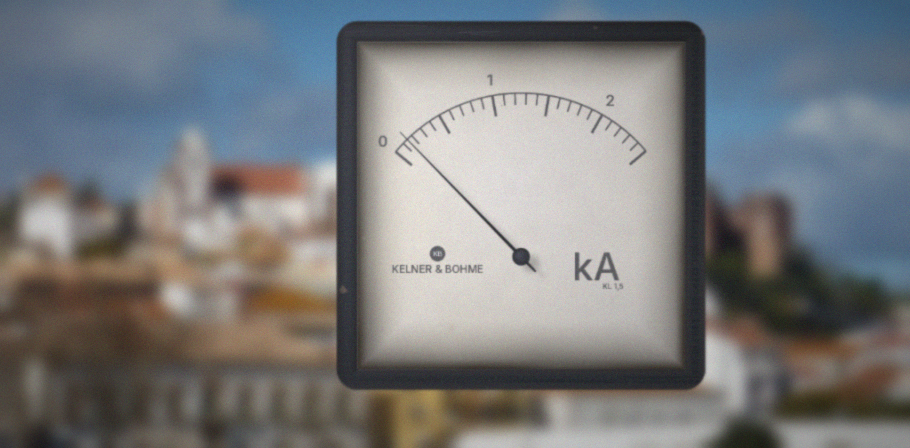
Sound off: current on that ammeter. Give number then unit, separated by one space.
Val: 0.15 kA
